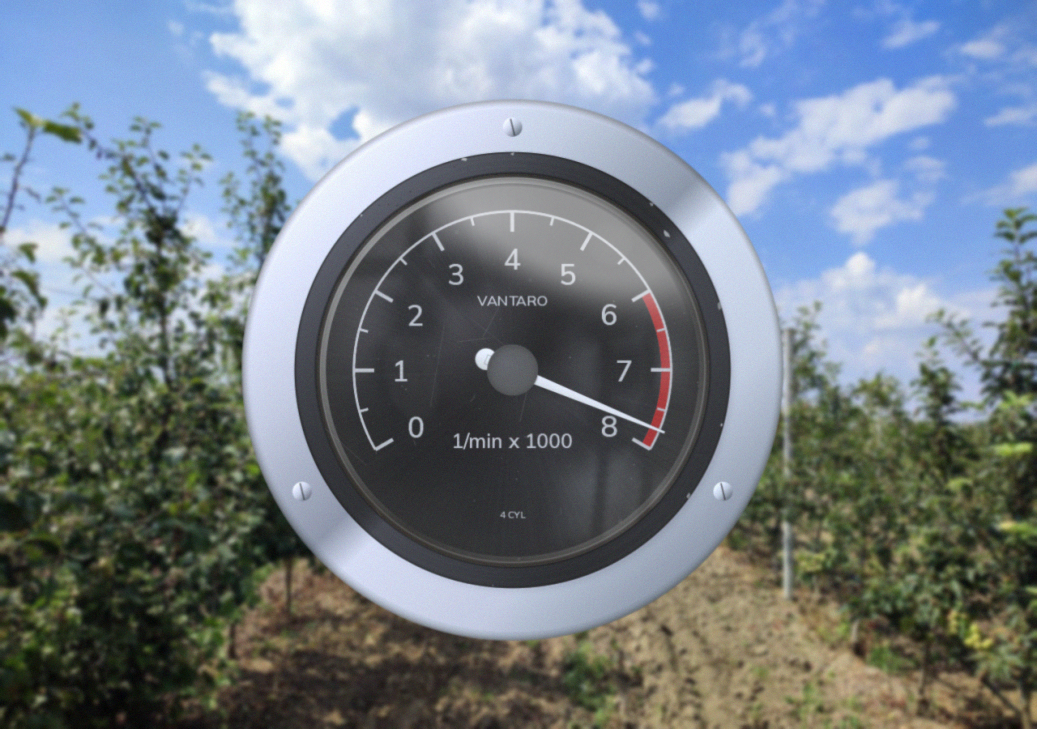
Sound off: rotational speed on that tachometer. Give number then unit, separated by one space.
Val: 7750 rpm
